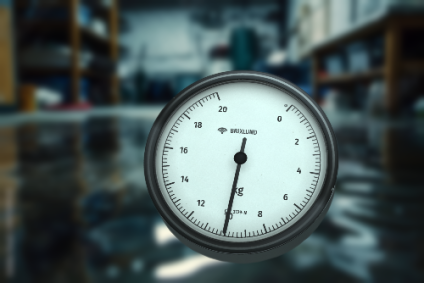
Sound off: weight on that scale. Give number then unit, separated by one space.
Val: 10 kg
